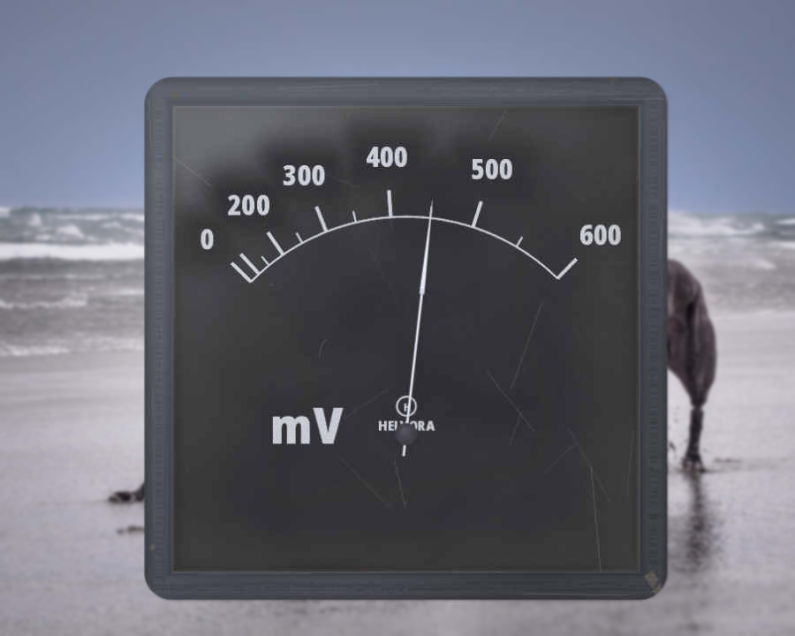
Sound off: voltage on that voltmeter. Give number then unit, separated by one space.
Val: 450 mV
